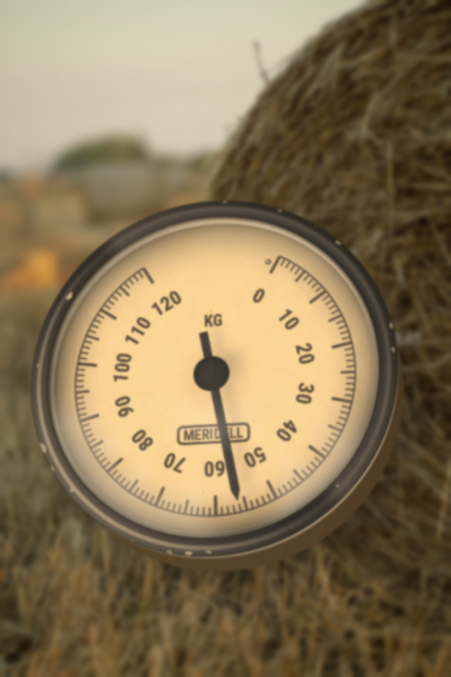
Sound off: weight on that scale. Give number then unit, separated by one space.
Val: 56 kg
